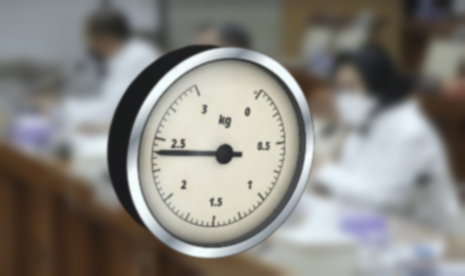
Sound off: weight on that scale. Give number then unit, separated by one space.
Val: 2.4 kg
